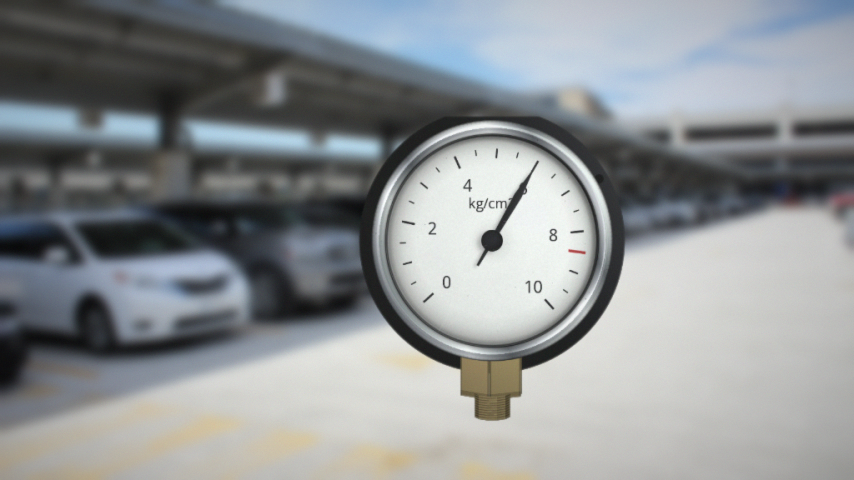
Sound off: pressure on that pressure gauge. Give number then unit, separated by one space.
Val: 6 kg/cm²
